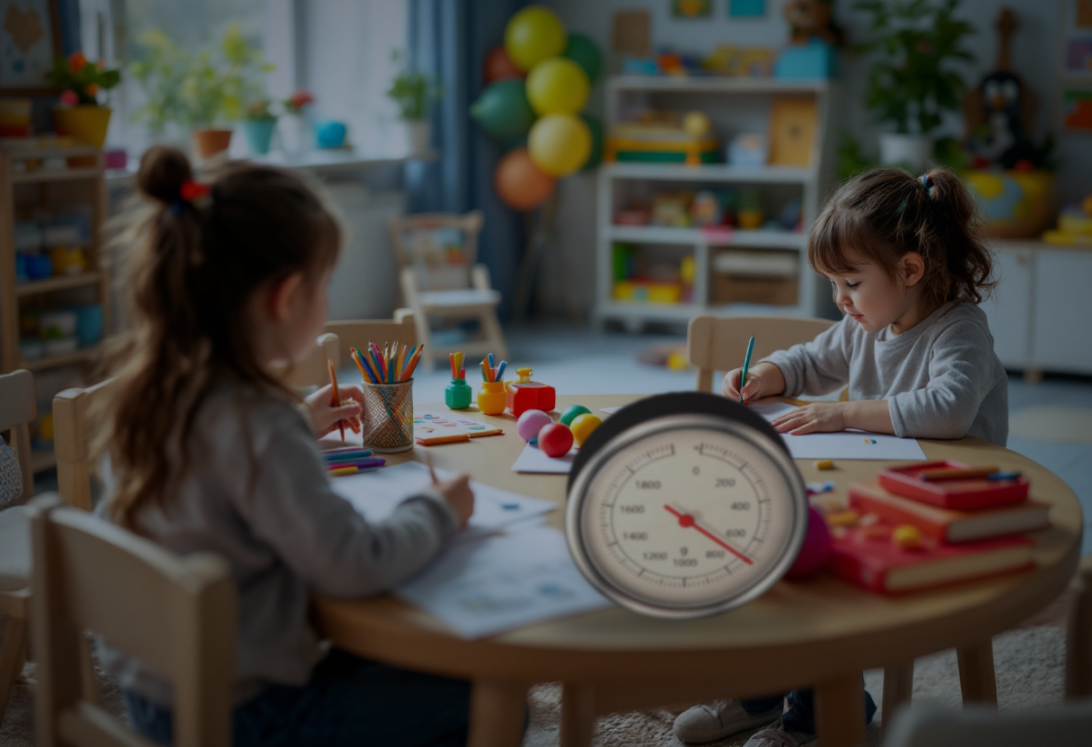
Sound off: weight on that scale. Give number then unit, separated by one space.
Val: 700 g
